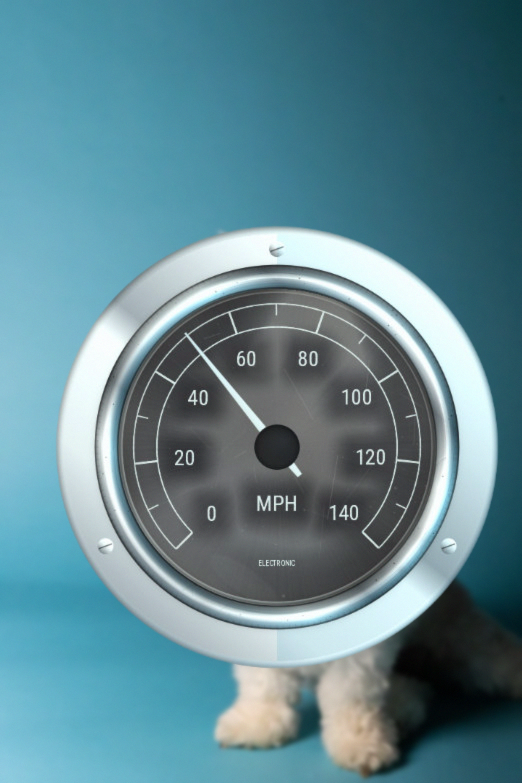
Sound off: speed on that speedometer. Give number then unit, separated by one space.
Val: 50 mph
